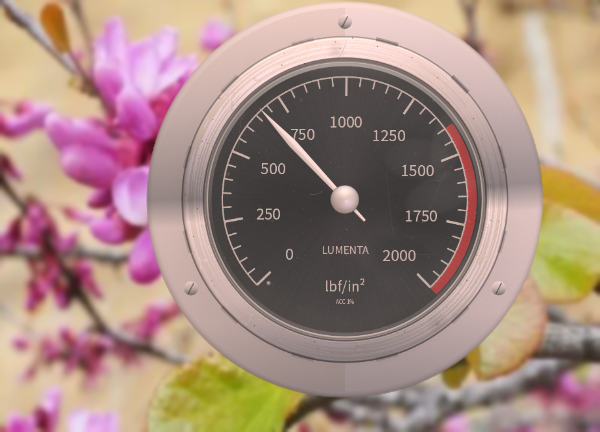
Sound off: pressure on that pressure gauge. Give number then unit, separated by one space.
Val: 675 psi
